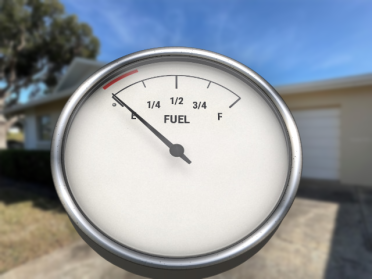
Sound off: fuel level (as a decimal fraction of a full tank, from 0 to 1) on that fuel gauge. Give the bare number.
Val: 0
